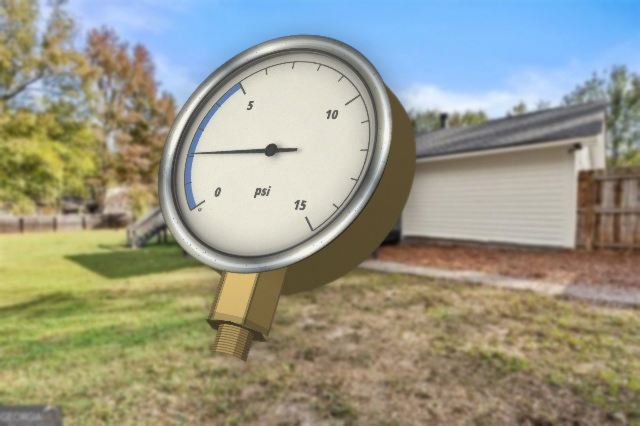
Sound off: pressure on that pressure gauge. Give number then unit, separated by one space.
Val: 2 psi
